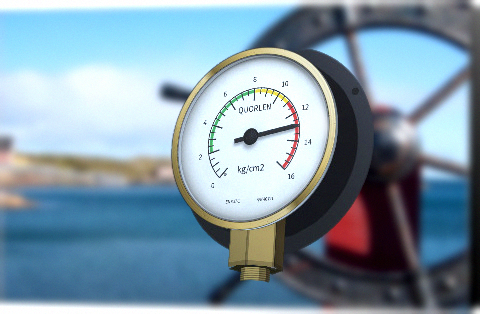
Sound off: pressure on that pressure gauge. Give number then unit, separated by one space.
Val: 13 kg/cm²
